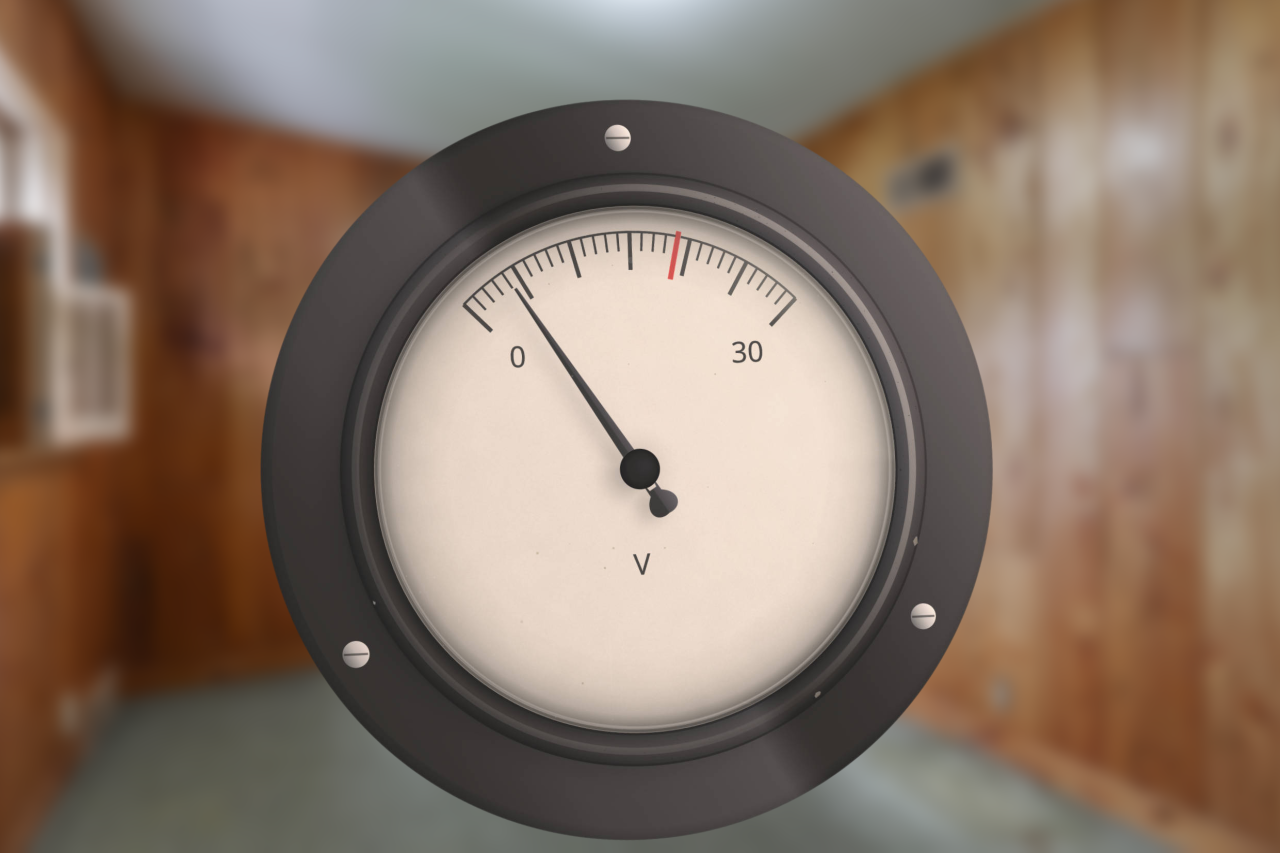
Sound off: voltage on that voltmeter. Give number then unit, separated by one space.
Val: 4 V
